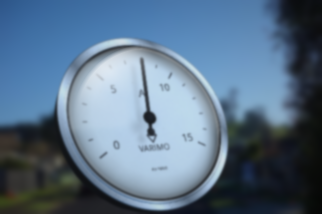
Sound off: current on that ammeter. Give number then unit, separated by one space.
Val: 8 A
